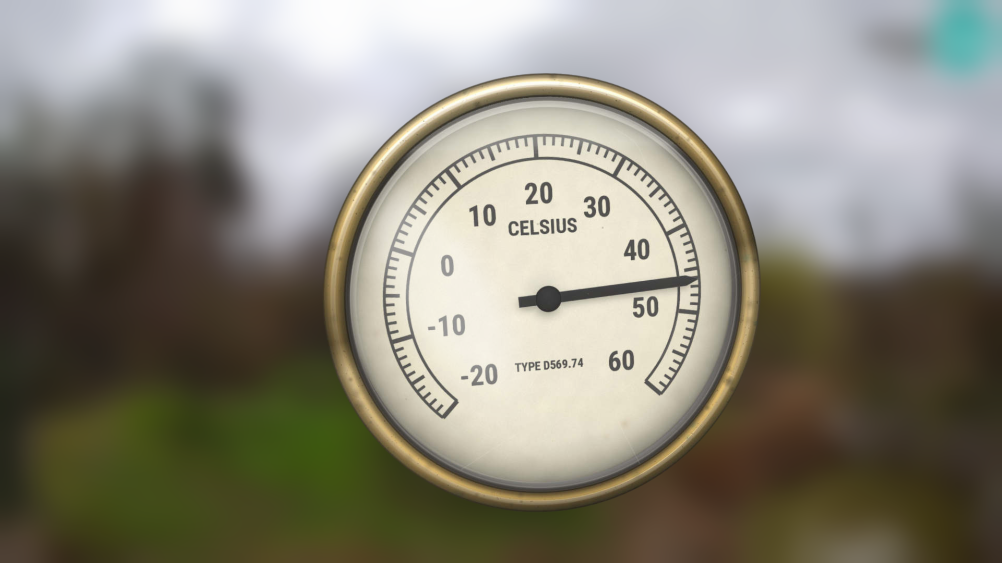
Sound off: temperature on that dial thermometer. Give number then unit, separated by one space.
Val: 46 °C
